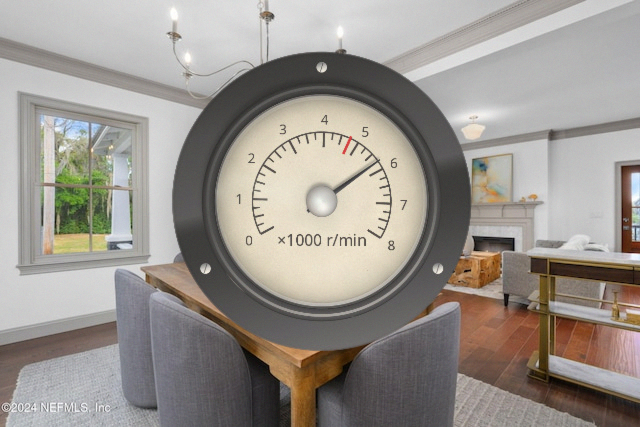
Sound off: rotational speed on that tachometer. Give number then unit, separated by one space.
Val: 5750 rpm
